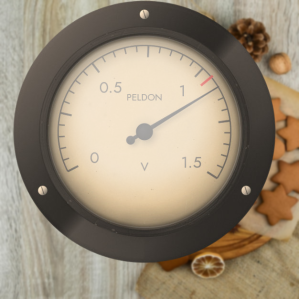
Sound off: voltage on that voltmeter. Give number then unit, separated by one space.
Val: 1.1 V
